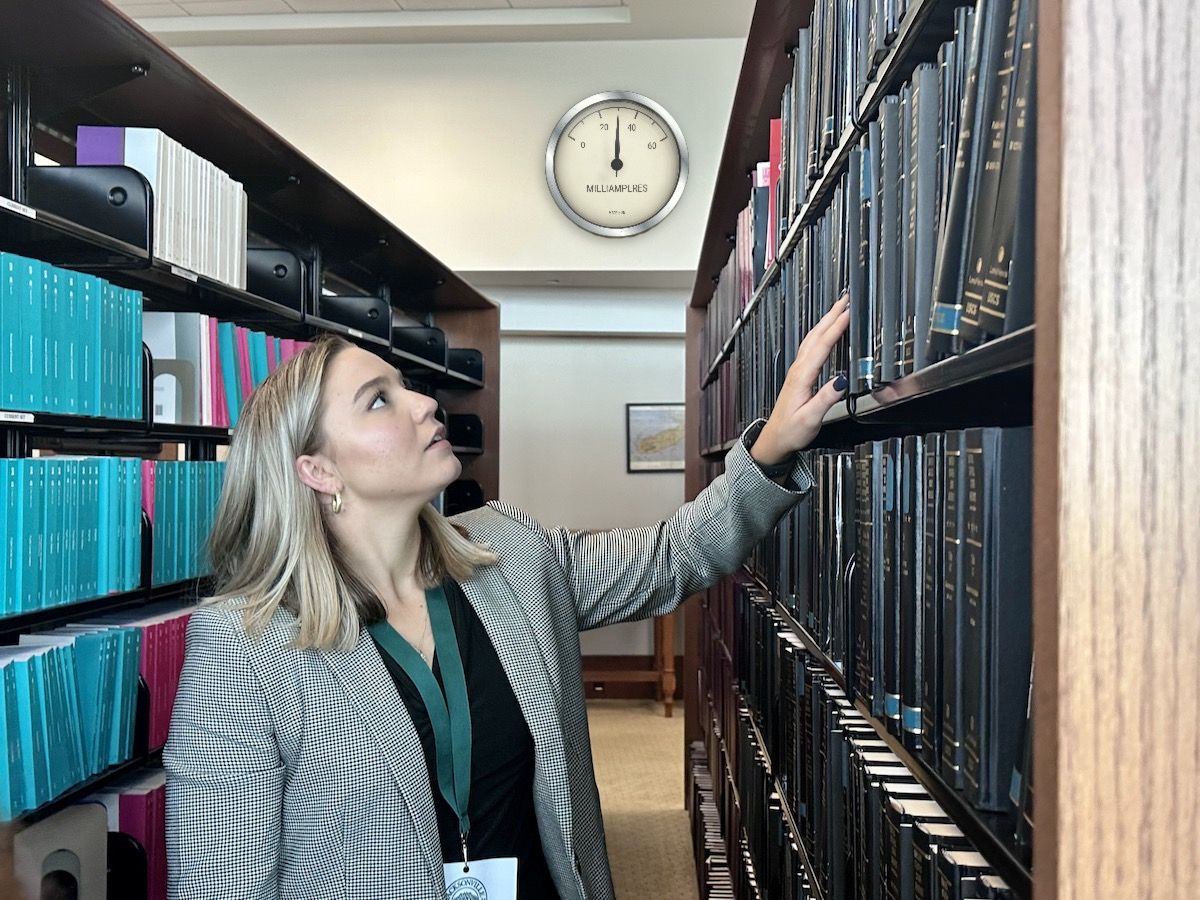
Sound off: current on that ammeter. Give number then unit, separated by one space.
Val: 30 mA
